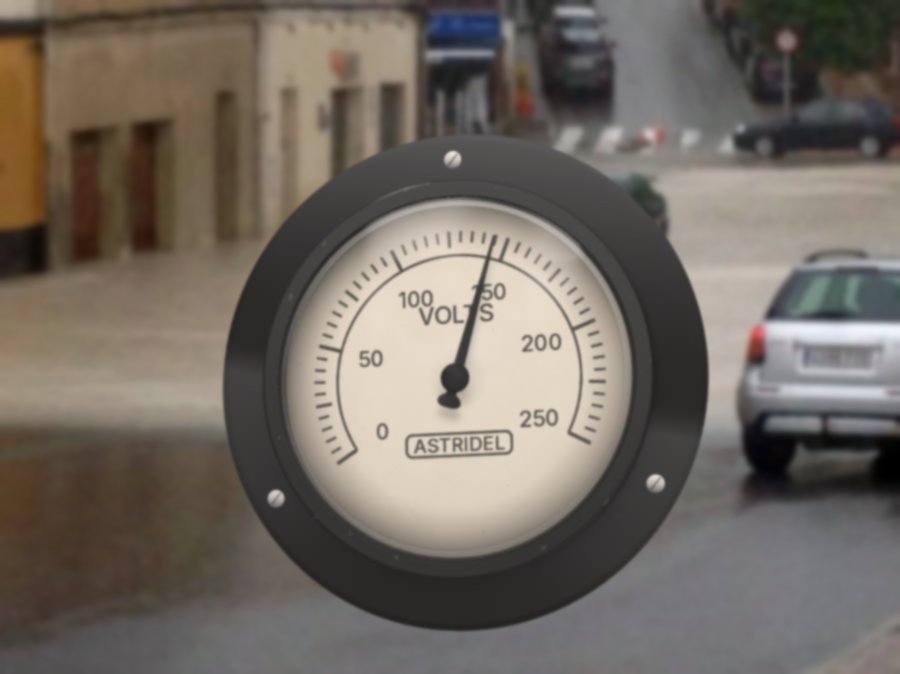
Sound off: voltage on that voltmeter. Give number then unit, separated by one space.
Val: 145 V
